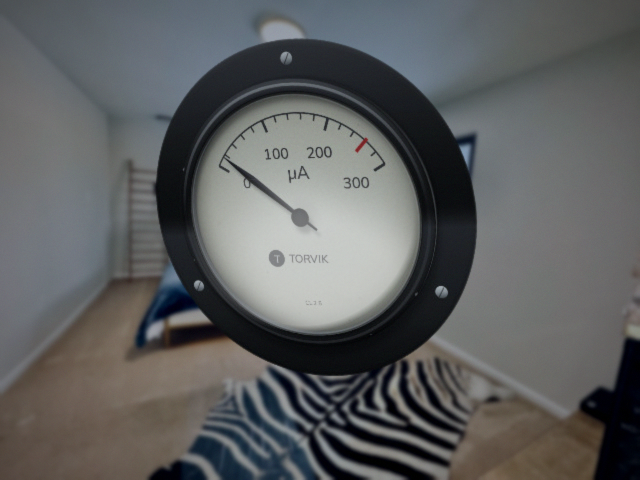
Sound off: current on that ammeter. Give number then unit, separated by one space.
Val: 20 µA
